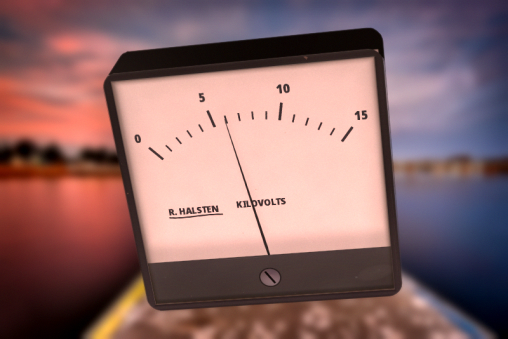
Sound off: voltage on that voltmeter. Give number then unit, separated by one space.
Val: 6 kV
